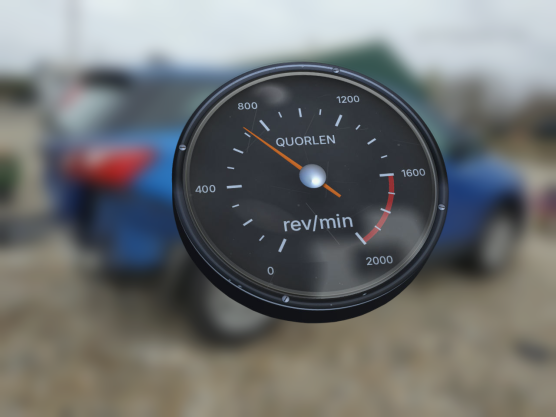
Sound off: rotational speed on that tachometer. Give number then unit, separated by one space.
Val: 700 rpm
